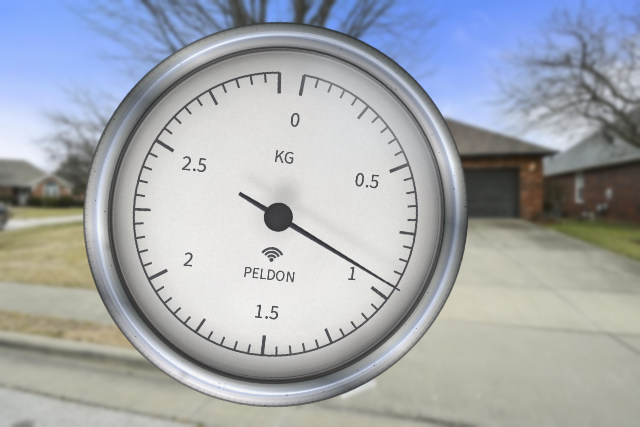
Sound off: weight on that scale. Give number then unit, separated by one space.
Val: 0.95 kg
